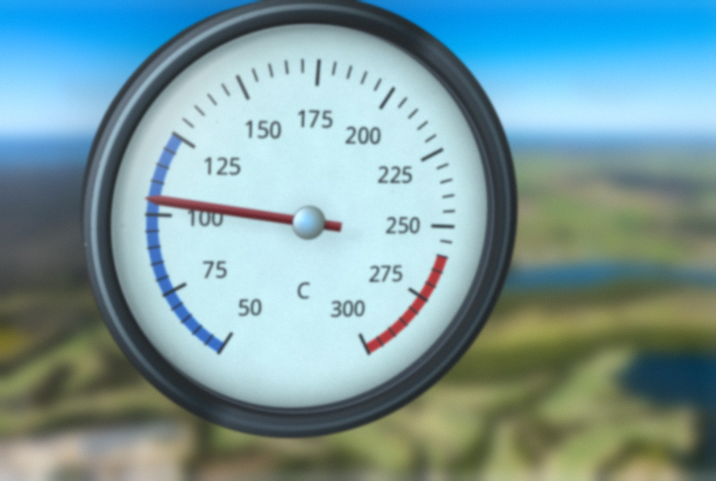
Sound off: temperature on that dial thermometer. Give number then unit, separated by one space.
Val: 105 °C
